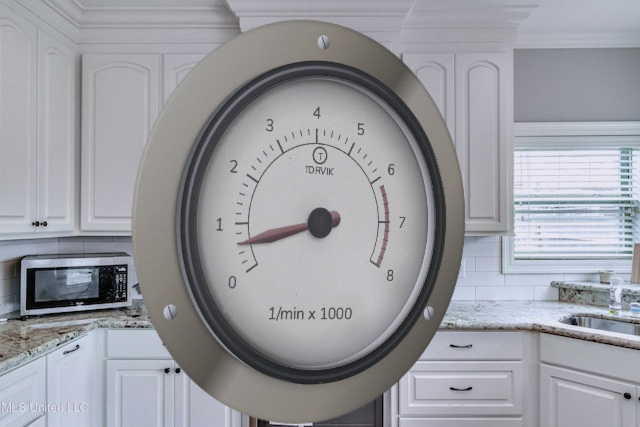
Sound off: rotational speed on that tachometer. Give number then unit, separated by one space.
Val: 600 rpm
